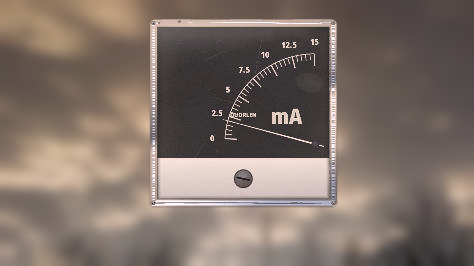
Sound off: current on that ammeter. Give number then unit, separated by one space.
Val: 2 mA
